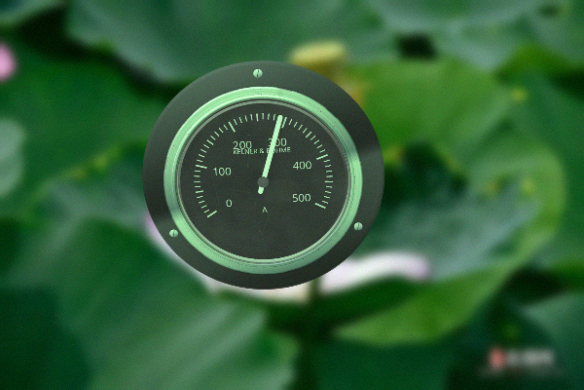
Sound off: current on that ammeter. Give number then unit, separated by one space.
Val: 290 A
